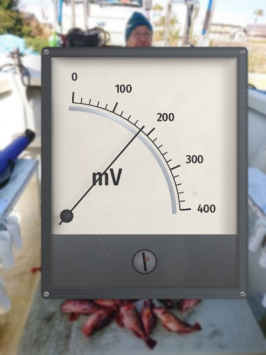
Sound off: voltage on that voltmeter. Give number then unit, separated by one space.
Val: 180 mV
